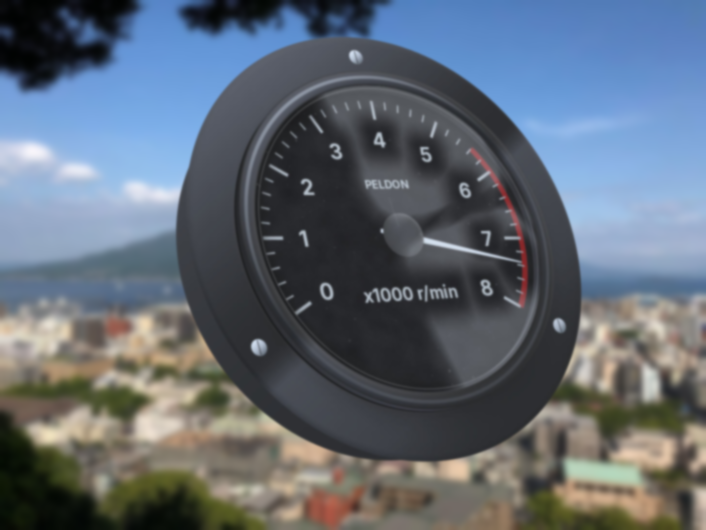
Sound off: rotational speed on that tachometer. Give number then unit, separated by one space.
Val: 7400 rpm
